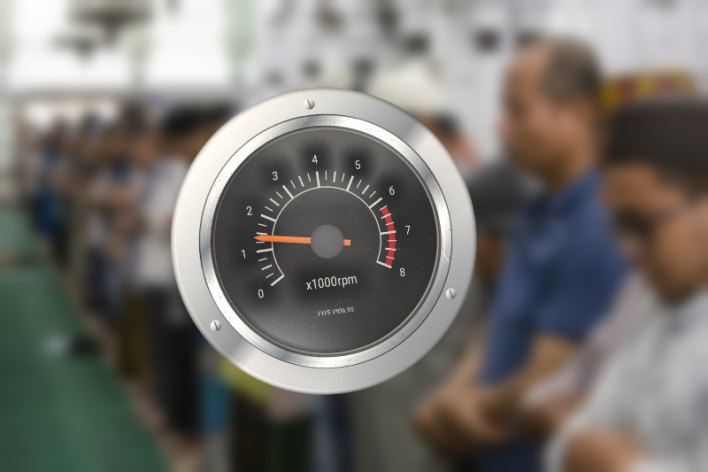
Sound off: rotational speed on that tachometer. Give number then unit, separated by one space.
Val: 1375 rpm
